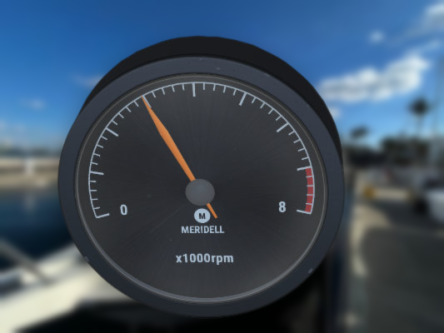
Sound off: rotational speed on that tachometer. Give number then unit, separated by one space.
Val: 3000 rpm
